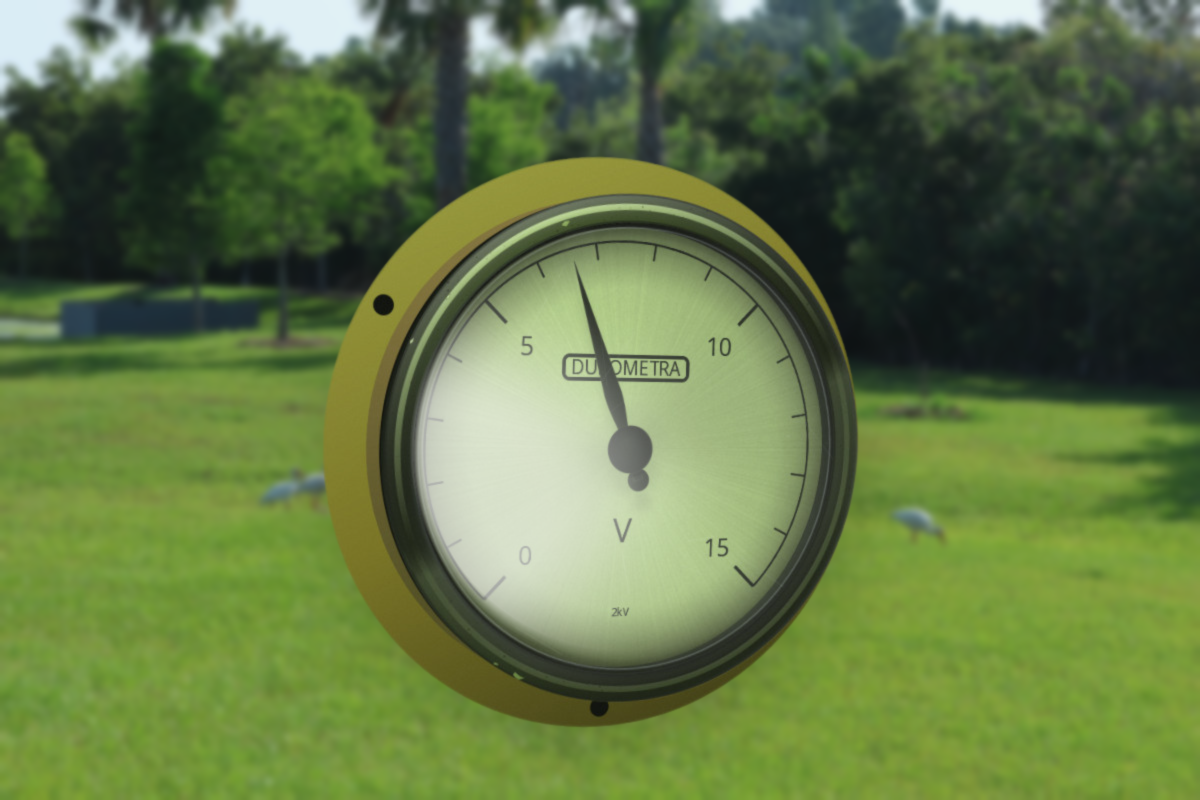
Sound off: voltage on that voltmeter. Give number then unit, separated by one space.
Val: 6.5 V
